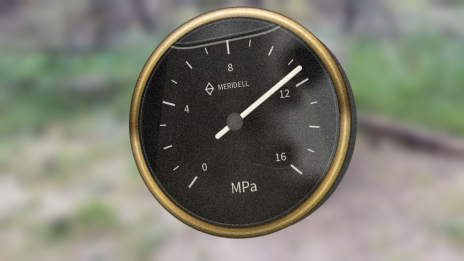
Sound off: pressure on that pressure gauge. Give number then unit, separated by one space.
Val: 11.5 MPa
